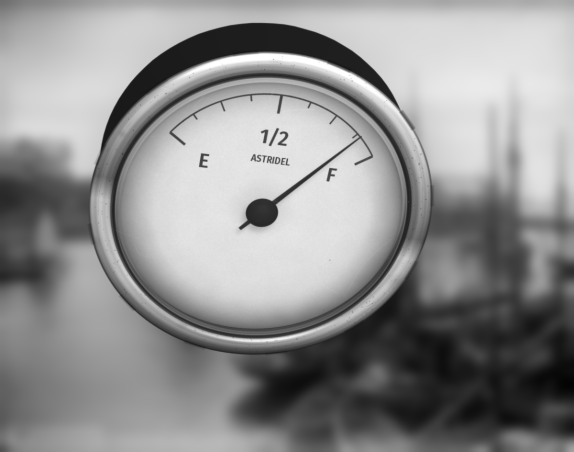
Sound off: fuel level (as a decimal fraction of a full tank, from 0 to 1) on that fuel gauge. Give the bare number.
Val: 0.875
